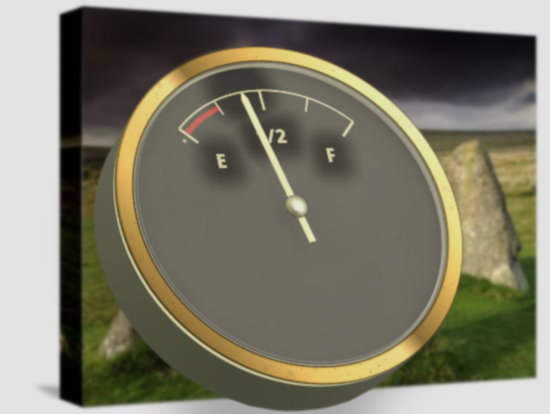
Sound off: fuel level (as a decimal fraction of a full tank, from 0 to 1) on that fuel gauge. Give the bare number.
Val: 0.375
